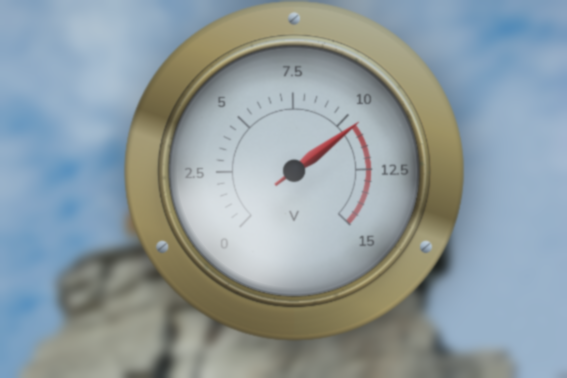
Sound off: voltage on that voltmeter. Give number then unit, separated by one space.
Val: 10.5 V
